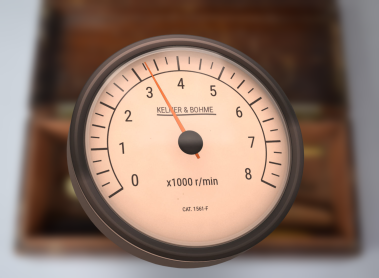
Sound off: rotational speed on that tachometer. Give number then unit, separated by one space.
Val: 3250 rpm
